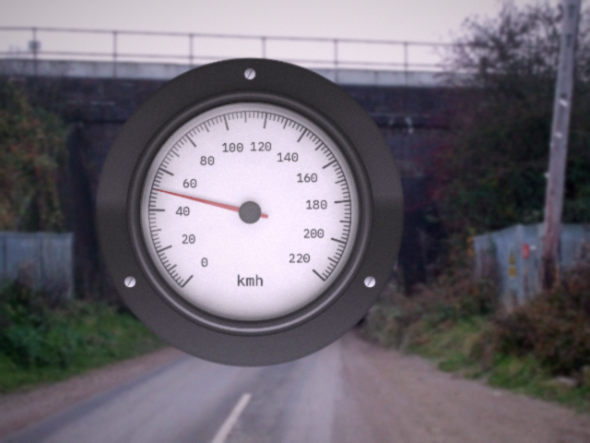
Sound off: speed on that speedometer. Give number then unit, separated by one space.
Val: 50 km/h
